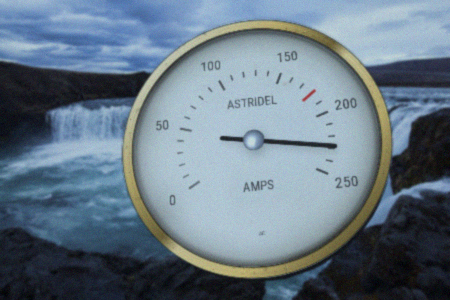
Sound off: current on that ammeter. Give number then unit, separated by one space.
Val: 230 A
